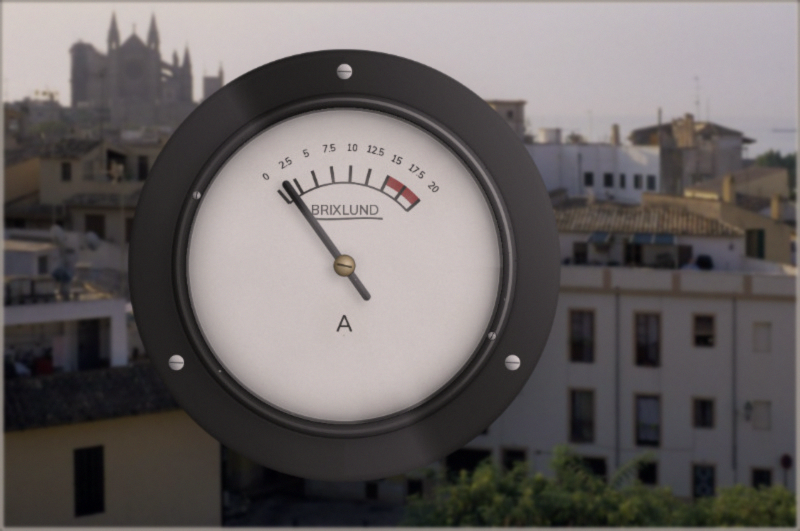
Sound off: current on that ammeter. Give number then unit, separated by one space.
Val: 1.25 A
